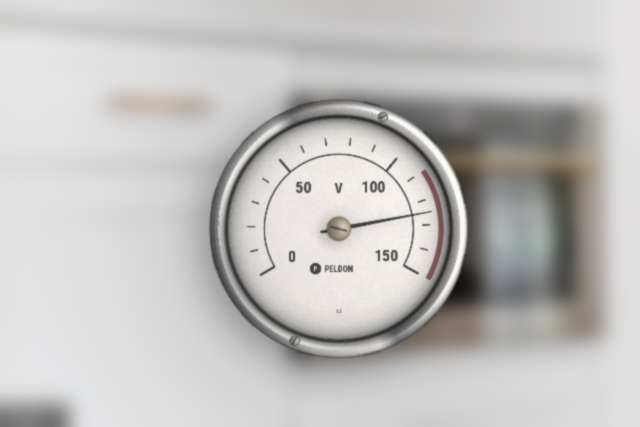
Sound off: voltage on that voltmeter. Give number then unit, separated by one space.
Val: 125 V
